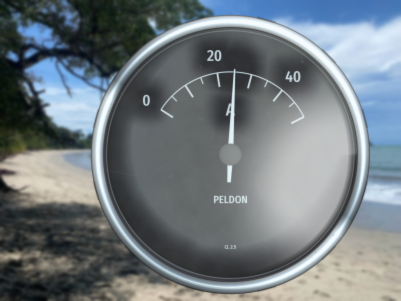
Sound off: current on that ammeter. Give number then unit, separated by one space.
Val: 25 A
